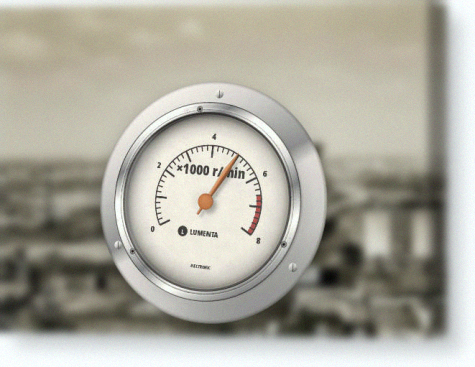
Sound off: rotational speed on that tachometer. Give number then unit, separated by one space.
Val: 5000 rpm
